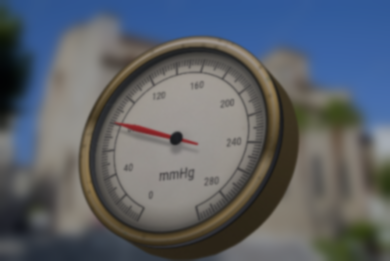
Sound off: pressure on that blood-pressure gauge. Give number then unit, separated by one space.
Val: 80 mmHg
